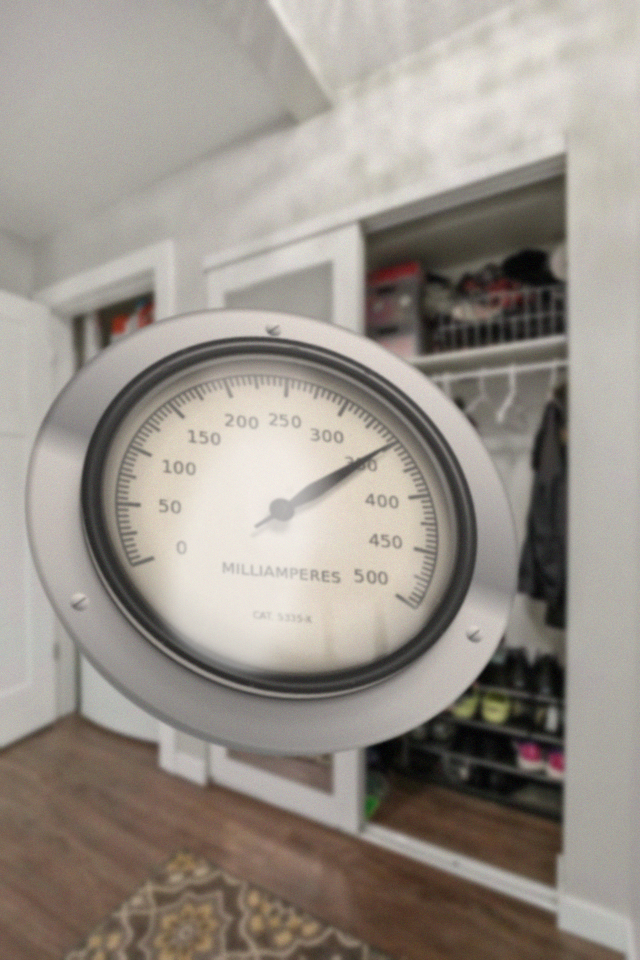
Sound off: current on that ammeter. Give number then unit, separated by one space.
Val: 350 mA
